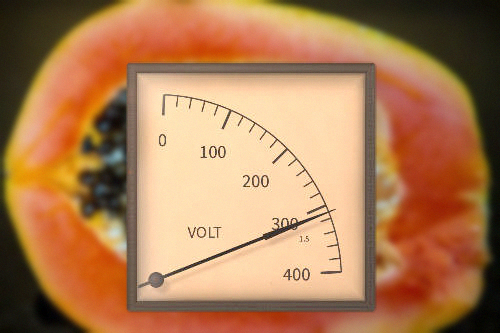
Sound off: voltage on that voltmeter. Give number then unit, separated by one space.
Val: 310 V
